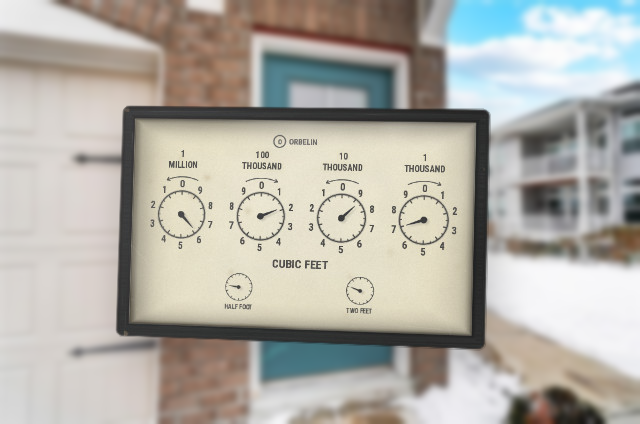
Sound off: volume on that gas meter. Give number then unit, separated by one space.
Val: 618700 ft³
